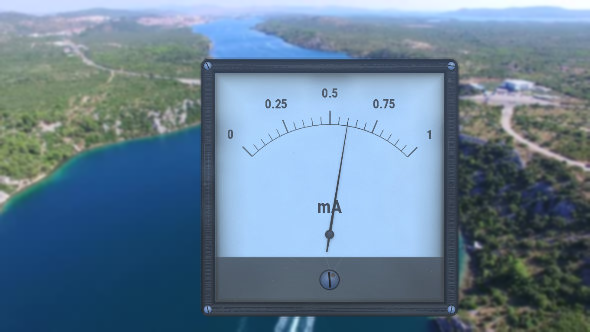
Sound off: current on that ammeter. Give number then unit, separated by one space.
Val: 0.6 mA
